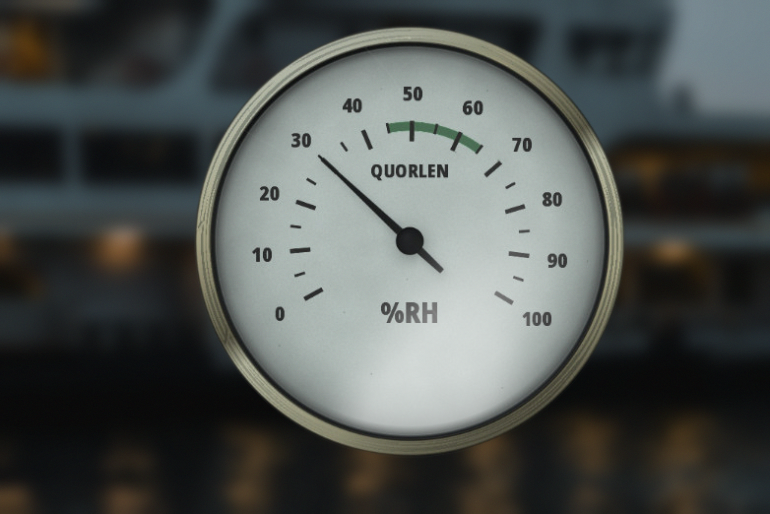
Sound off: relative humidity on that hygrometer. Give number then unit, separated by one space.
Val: 30 %
